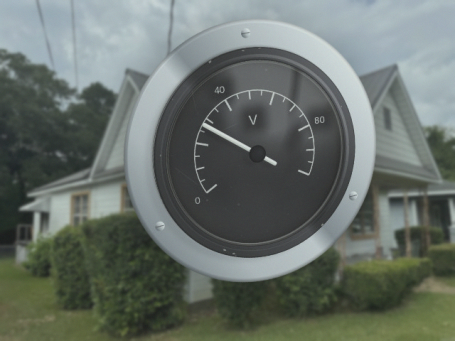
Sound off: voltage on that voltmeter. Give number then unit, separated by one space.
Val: 27.5 V
